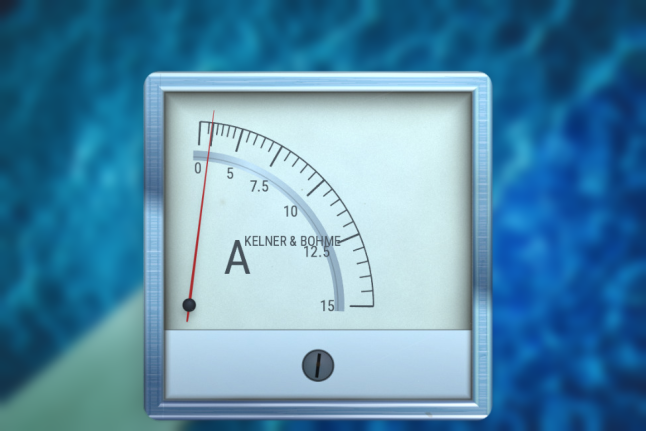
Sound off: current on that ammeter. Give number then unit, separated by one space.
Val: 2.5 A
